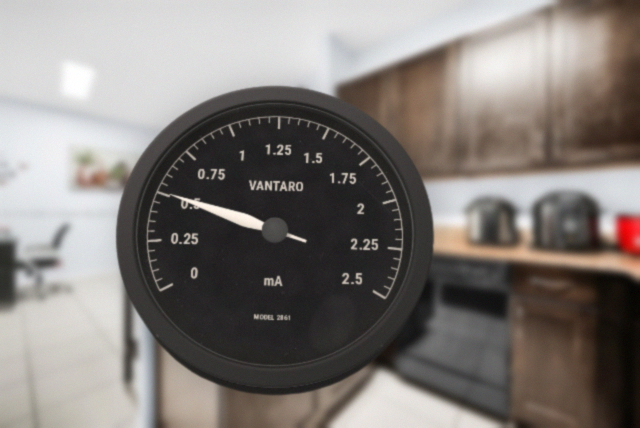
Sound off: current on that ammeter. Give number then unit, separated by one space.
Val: 0.5 mA
